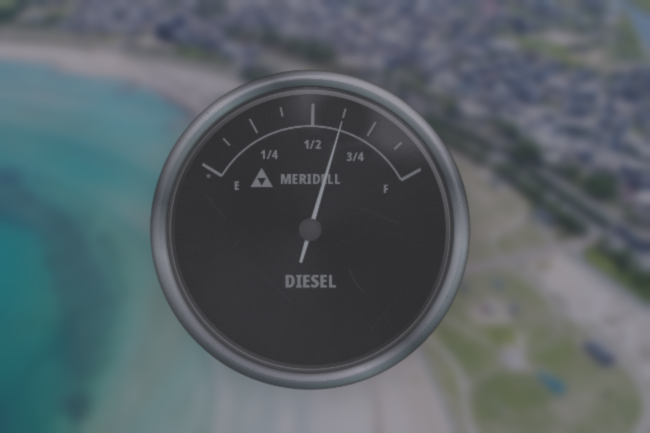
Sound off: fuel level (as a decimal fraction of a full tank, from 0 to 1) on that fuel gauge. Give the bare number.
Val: 0.625
